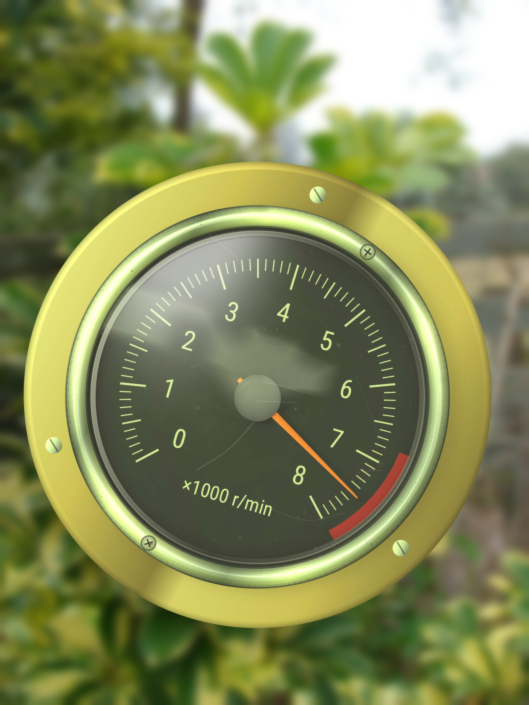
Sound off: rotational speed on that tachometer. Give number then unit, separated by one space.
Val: 7500 rpm
